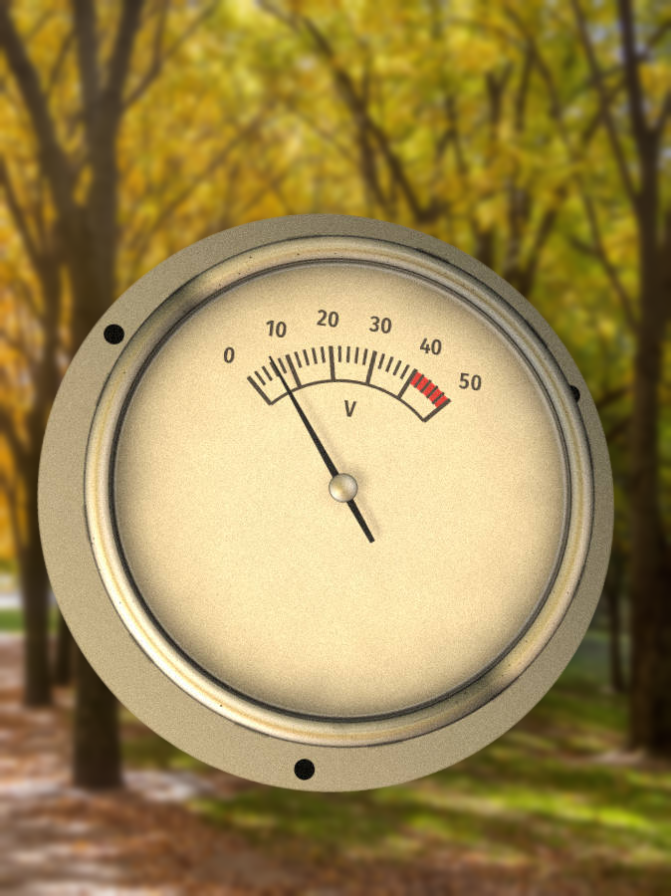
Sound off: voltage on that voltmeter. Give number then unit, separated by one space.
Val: 6 V
